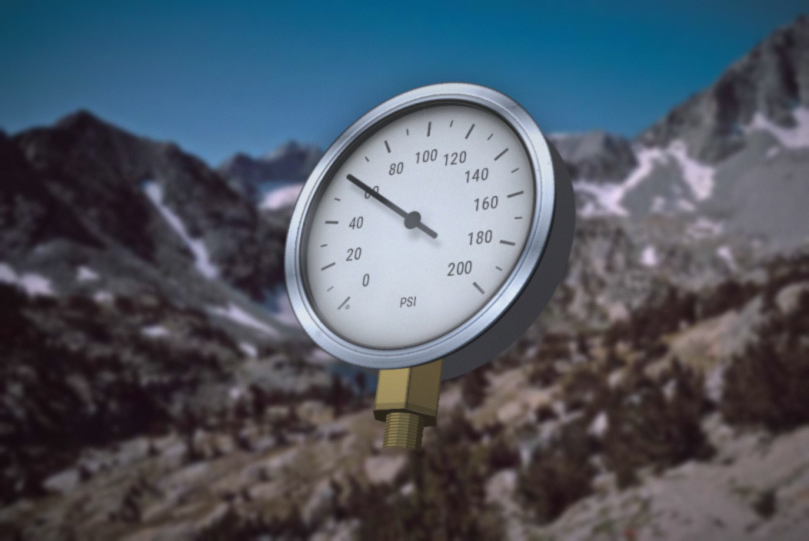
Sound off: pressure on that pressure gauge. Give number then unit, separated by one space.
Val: 60 psi
